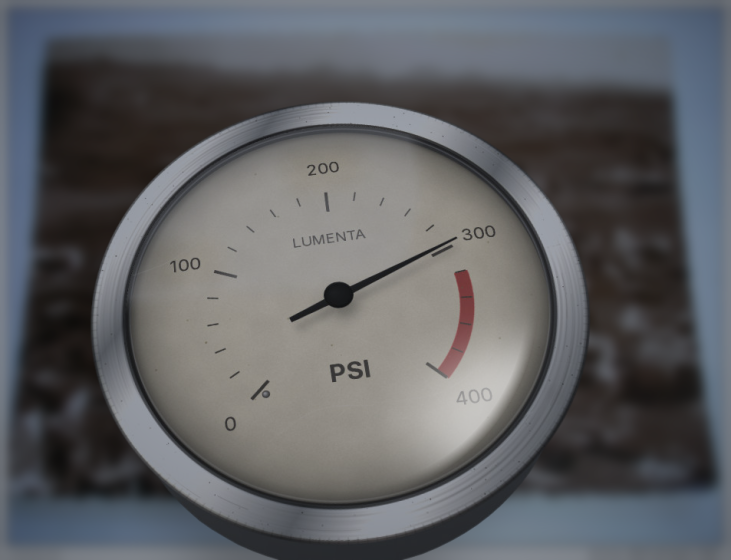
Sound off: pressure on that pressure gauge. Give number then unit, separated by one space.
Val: 300 psi
